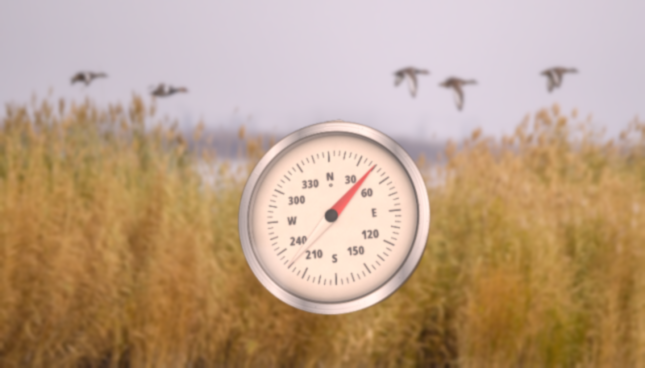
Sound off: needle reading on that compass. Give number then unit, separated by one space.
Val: 45 °
